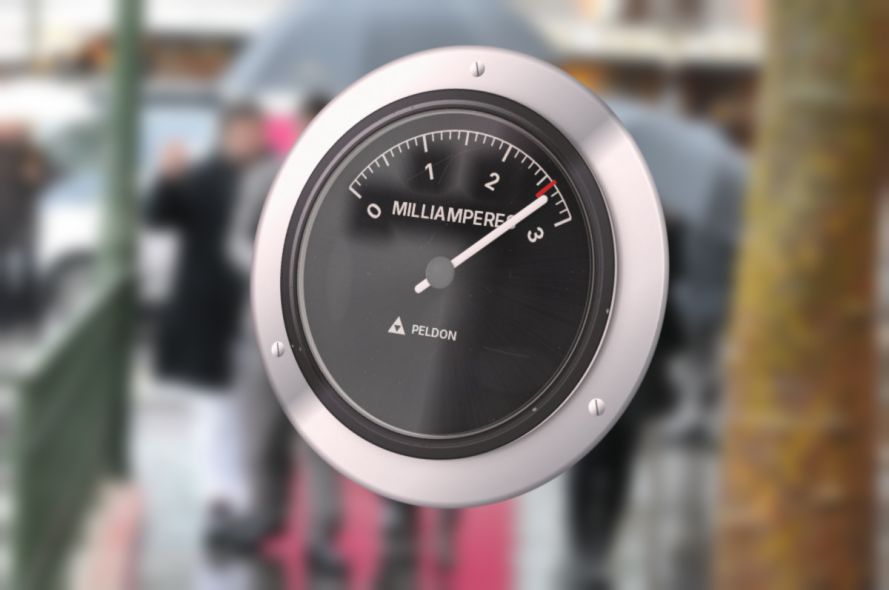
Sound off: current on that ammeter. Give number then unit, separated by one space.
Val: 2.7 mA
